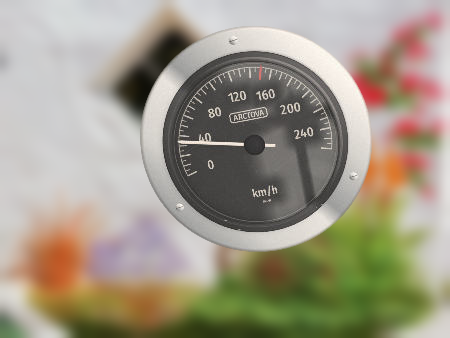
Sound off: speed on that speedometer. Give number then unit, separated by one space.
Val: 35 km/h
